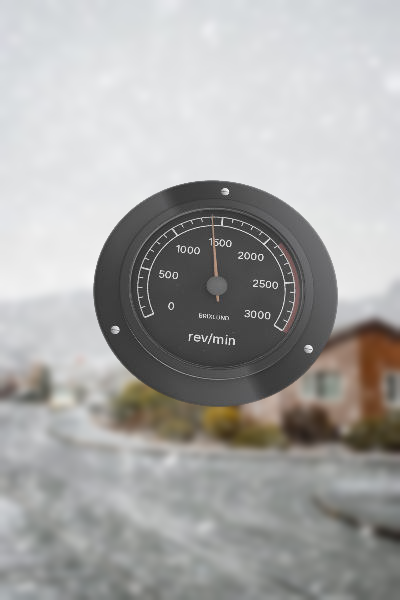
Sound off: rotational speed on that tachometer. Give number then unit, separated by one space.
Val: 1400 rpm
